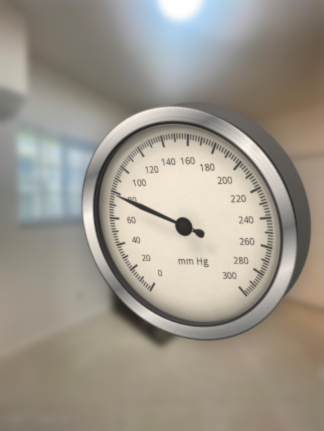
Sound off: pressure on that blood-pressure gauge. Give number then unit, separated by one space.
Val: 80 mmHg
